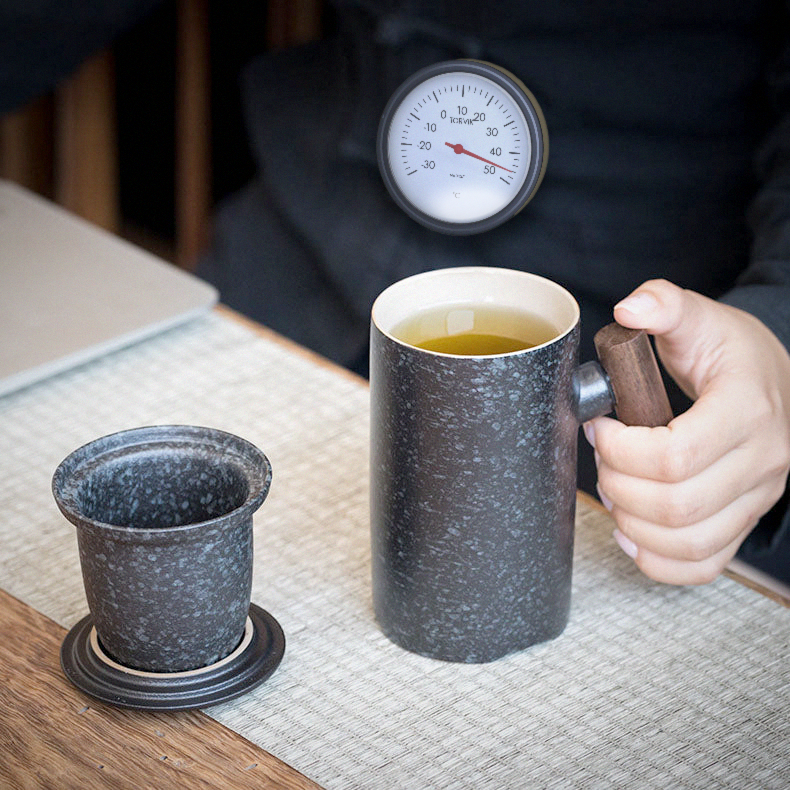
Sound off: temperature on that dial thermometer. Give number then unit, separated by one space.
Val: 46 °C
